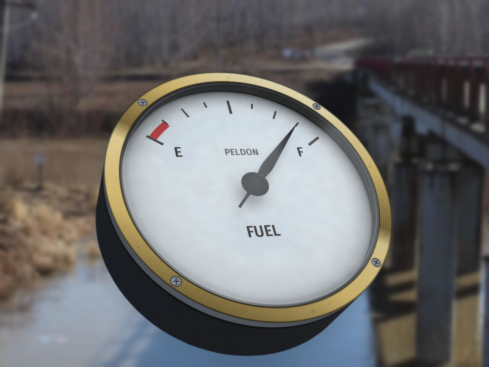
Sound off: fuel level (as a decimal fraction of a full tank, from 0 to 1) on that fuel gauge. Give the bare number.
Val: 0.875
